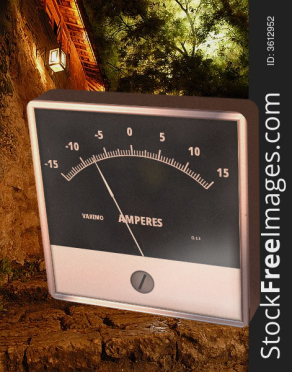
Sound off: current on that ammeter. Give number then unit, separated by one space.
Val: -7.5 A
